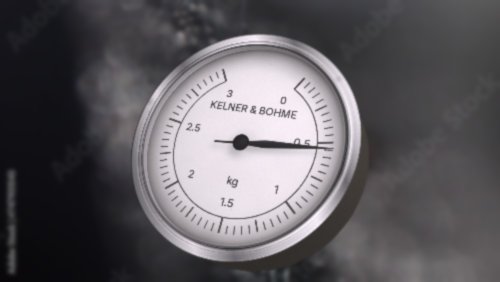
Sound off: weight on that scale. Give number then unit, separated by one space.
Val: 0.55 kg
